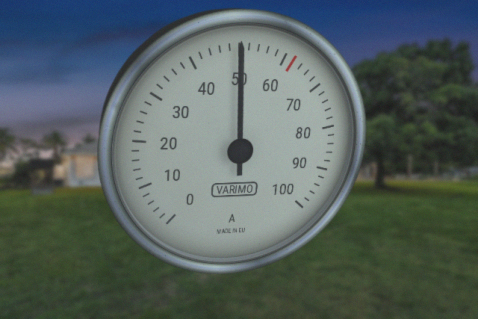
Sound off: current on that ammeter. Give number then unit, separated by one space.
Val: 50 A
